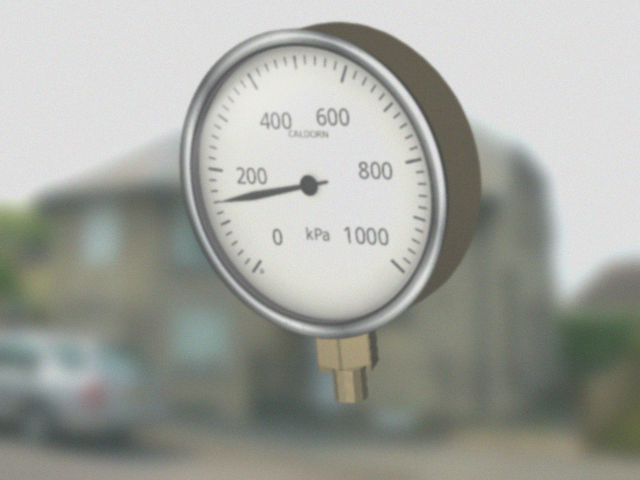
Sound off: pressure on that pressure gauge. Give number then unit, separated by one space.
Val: 140 kPa
